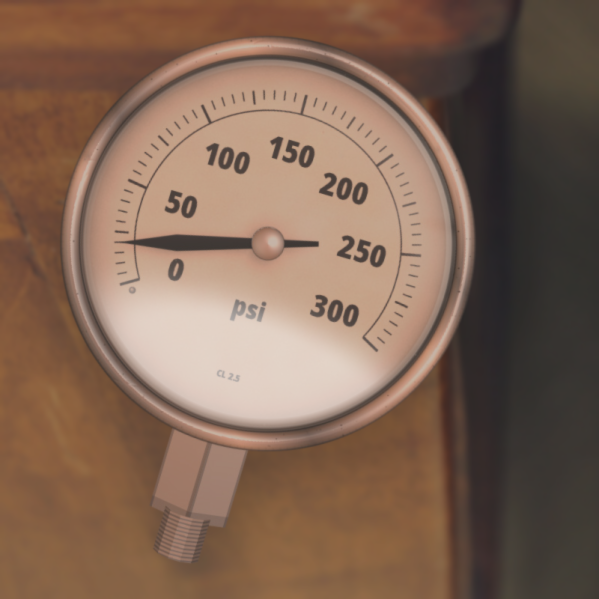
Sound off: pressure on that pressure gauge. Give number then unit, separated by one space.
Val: 20 psi
